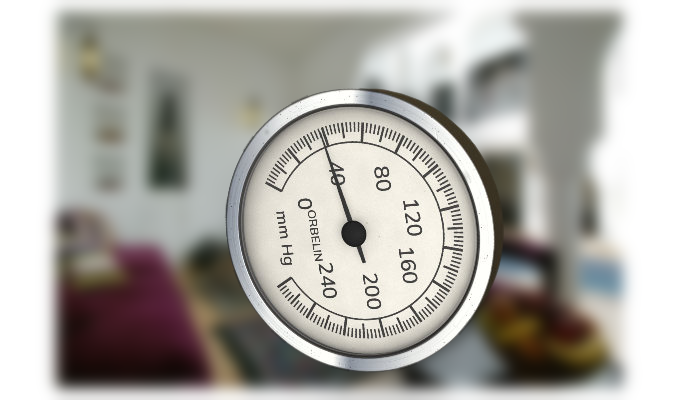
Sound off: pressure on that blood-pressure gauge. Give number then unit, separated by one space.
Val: 40 mmHg
